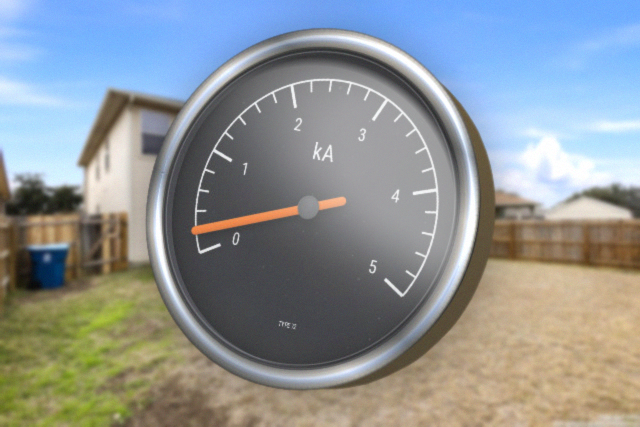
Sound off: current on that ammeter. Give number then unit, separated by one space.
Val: 0.2 kA
